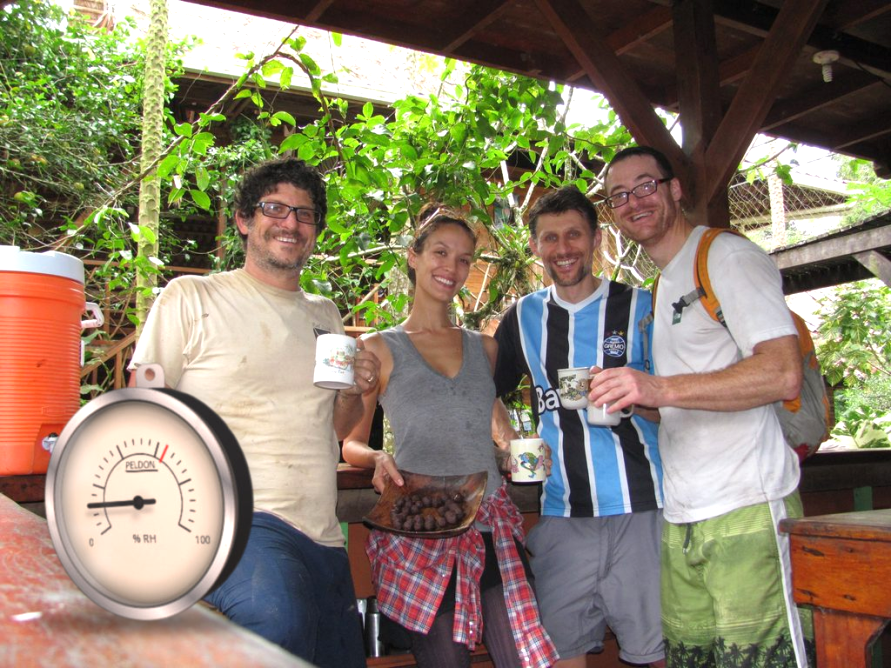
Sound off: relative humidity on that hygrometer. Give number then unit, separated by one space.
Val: 12 %
